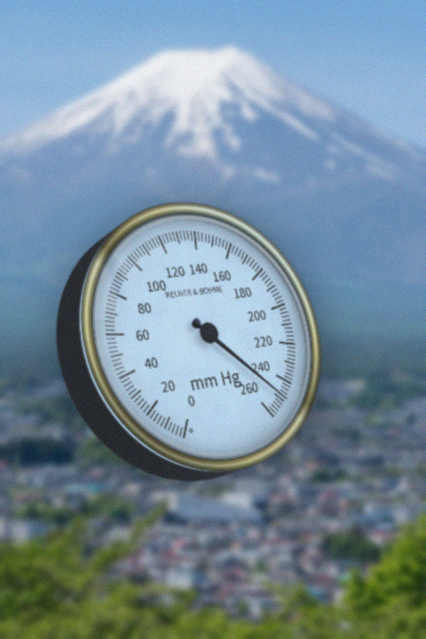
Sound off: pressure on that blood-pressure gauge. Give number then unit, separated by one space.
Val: 250 mmHg
